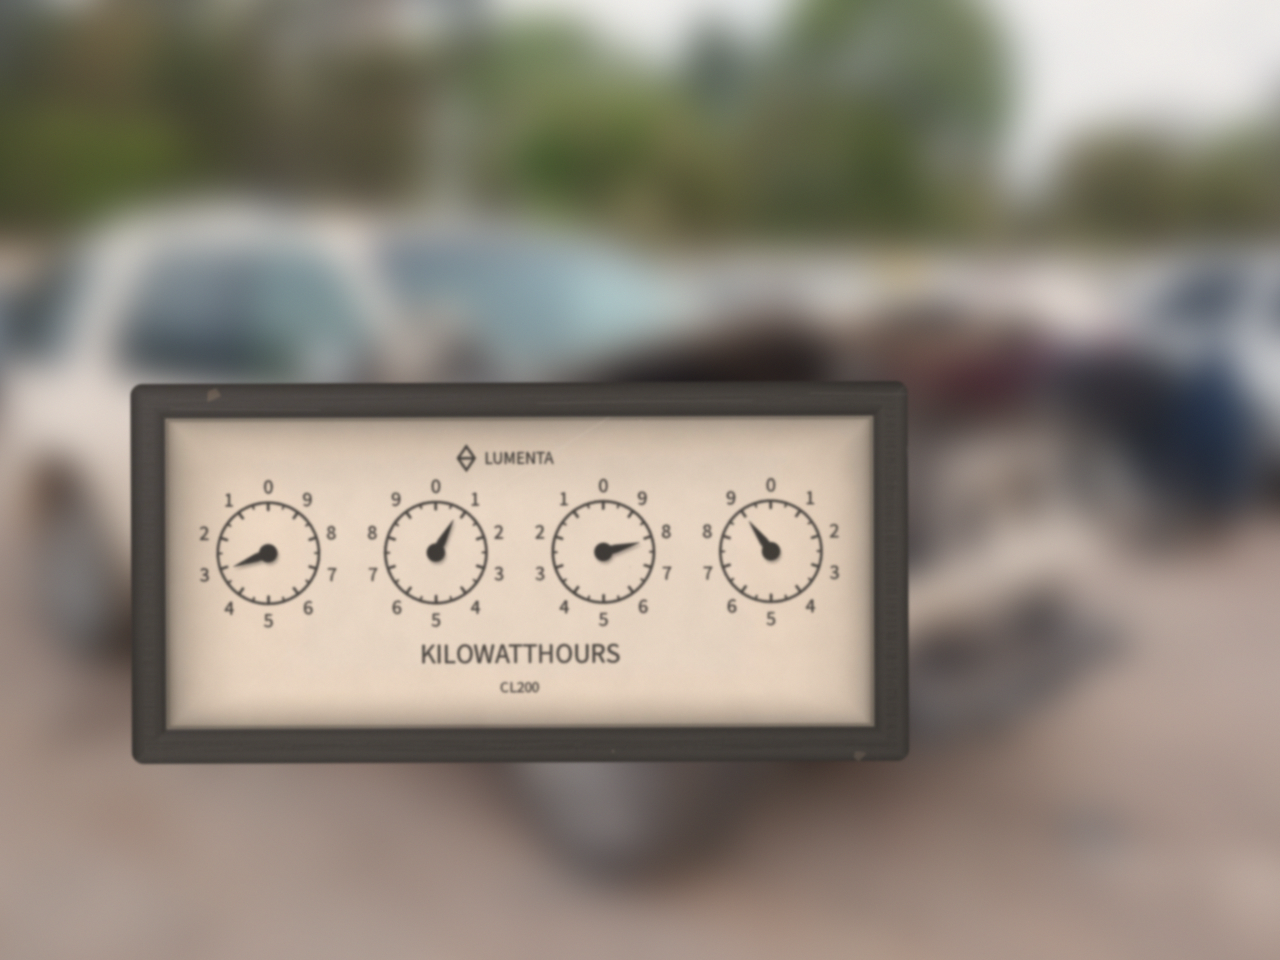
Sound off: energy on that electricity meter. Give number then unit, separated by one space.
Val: 3079 kWh
